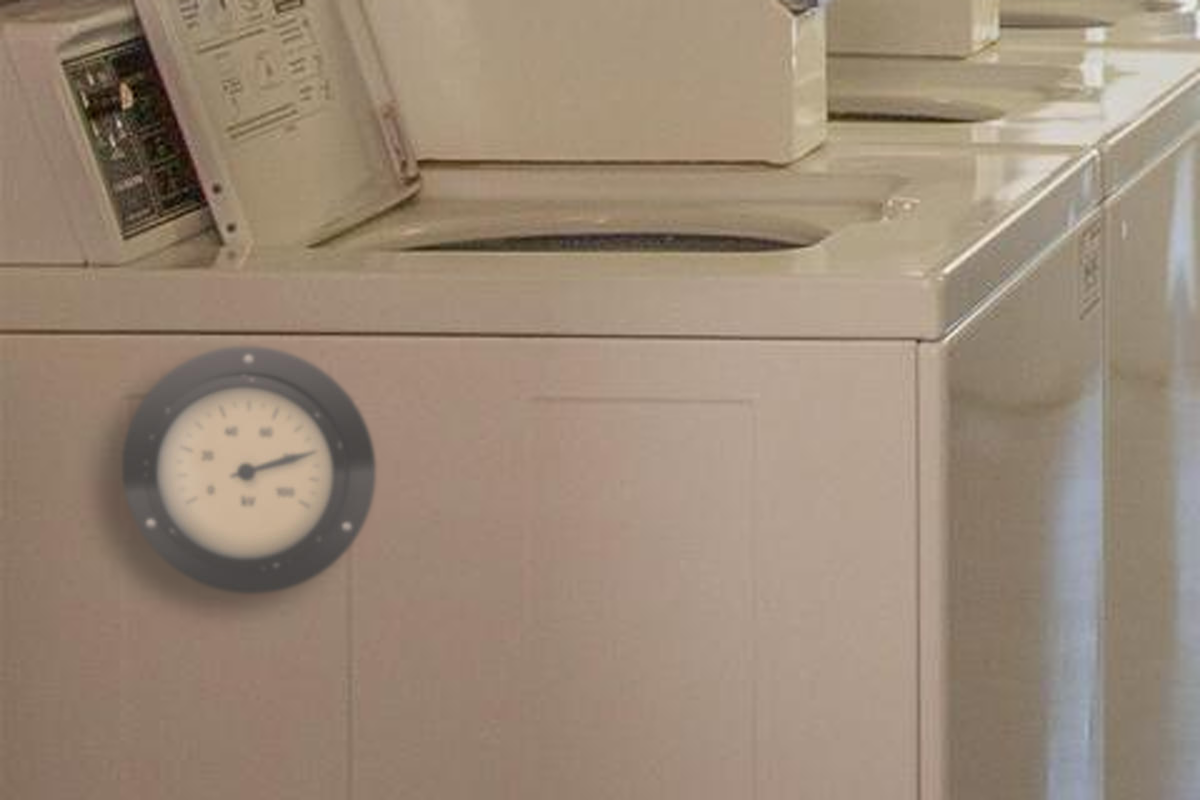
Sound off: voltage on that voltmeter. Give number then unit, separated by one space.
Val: 80 kV
